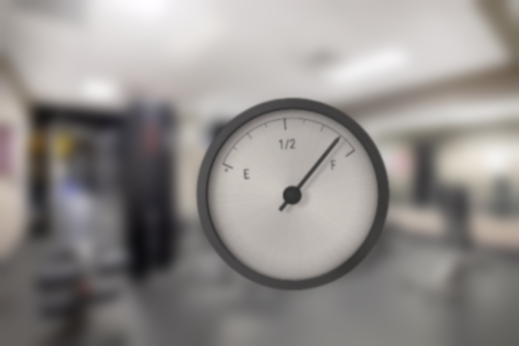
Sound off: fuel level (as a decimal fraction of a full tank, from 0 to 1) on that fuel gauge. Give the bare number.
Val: 0.875
